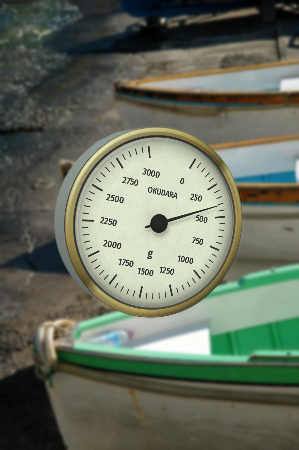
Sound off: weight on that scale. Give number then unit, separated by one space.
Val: 400 g
